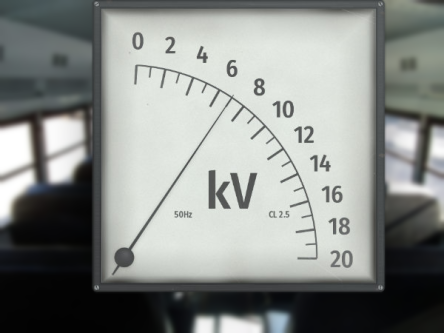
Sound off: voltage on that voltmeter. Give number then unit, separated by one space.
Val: 7 kV
